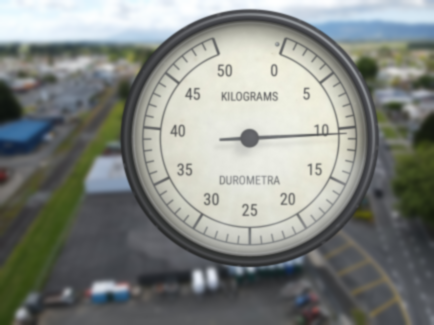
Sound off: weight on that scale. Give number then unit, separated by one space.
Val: 10.5 kg
